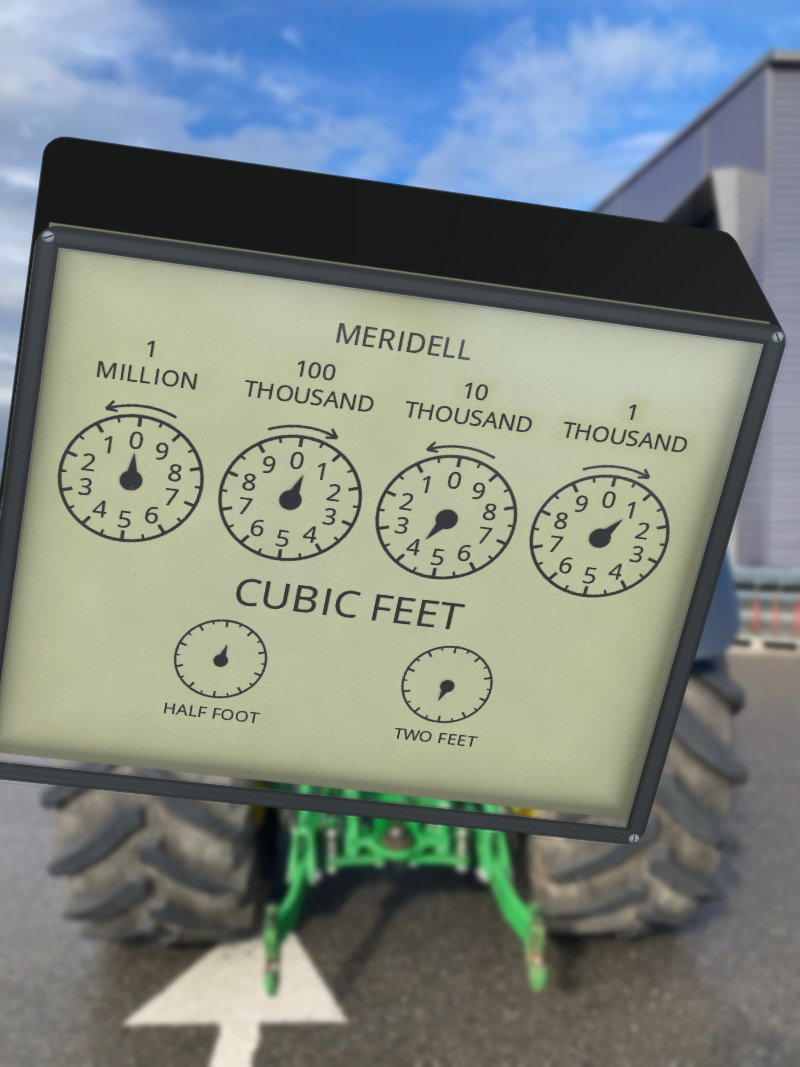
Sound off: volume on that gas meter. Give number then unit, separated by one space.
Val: 4100 ft³
